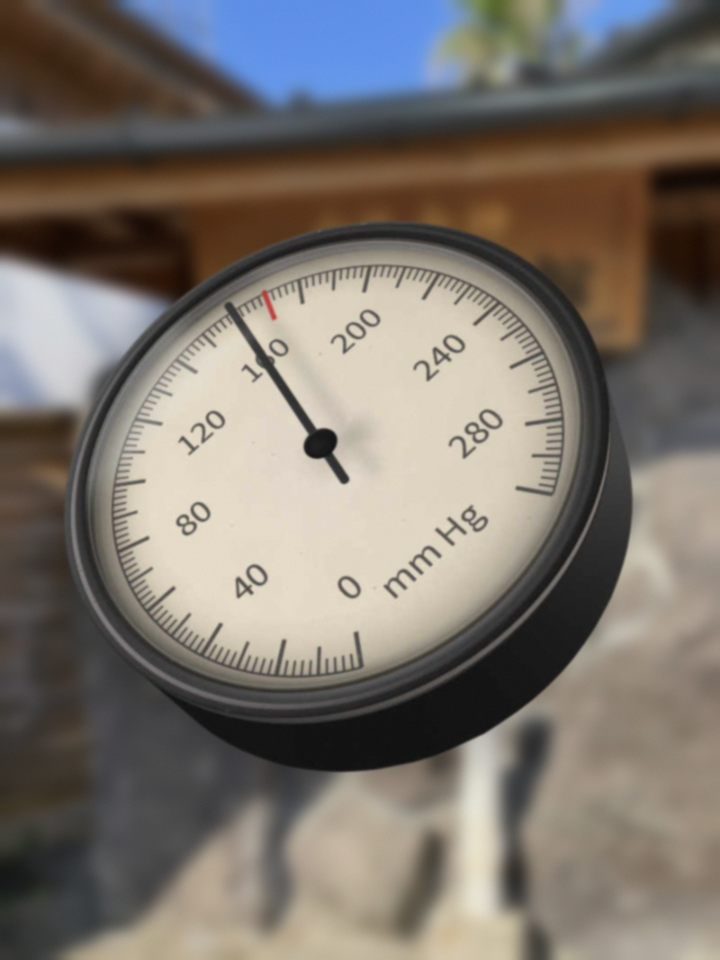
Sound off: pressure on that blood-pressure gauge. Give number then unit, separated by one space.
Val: 160 mmHg
